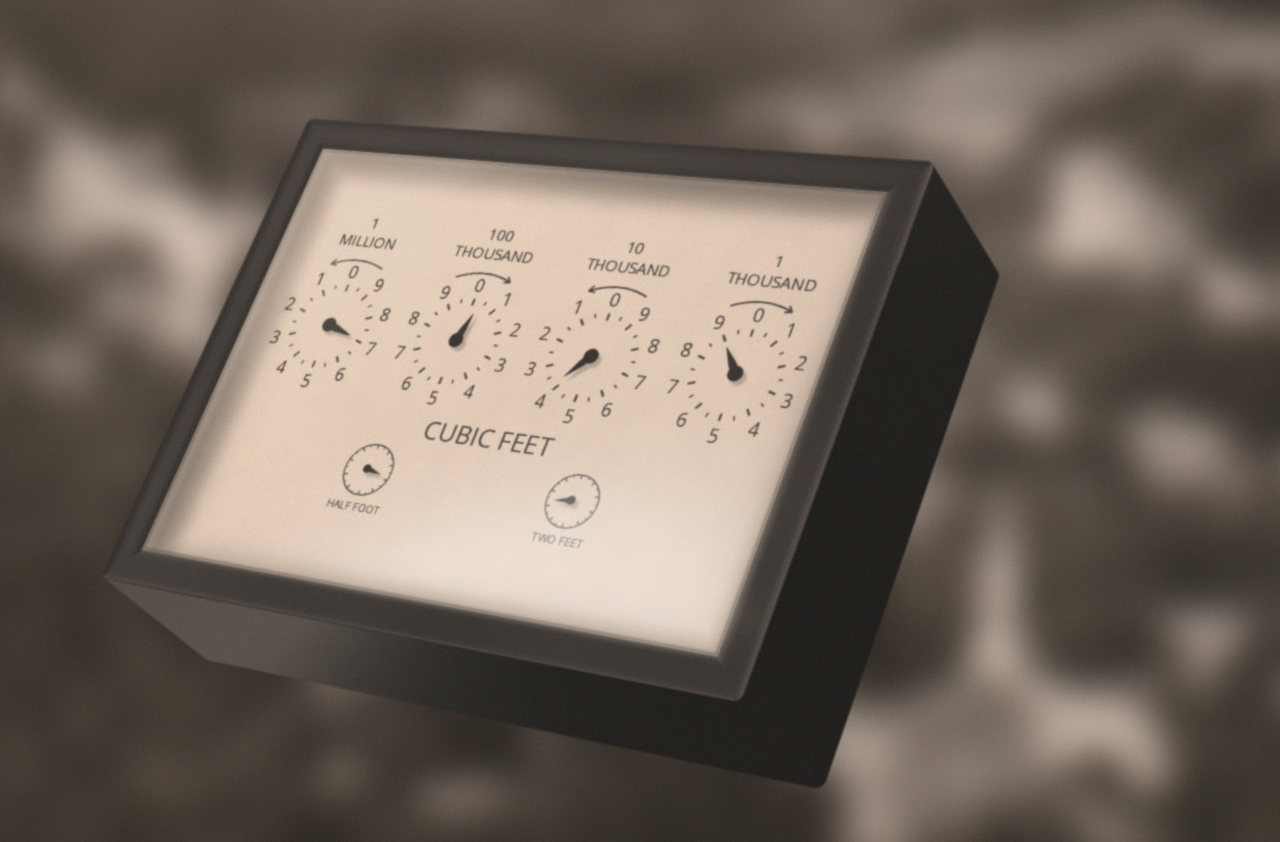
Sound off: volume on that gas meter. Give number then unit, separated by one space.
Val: 703900 ft³
